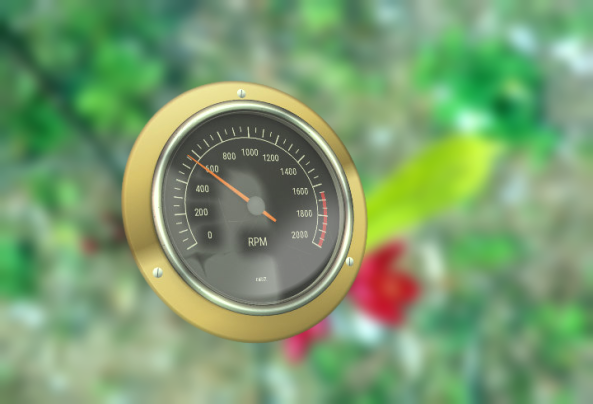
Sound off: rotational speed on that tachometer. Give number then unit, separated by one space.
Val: 550 rpm
